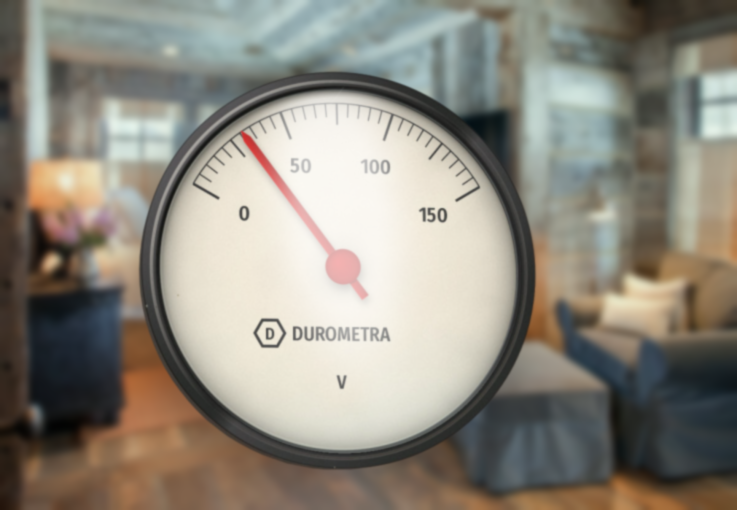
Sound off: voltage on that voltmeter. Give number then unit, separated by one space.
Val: 30 V
